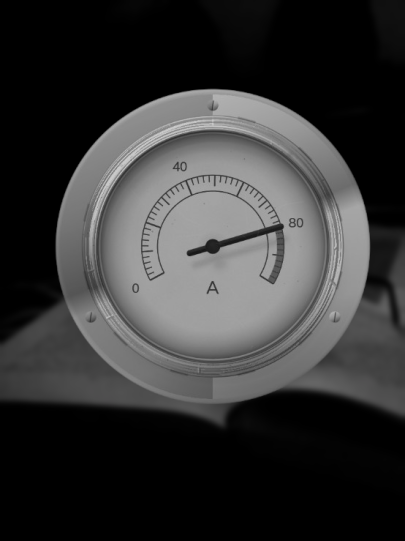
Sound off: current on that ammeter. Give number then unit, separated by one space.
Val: 80 A
